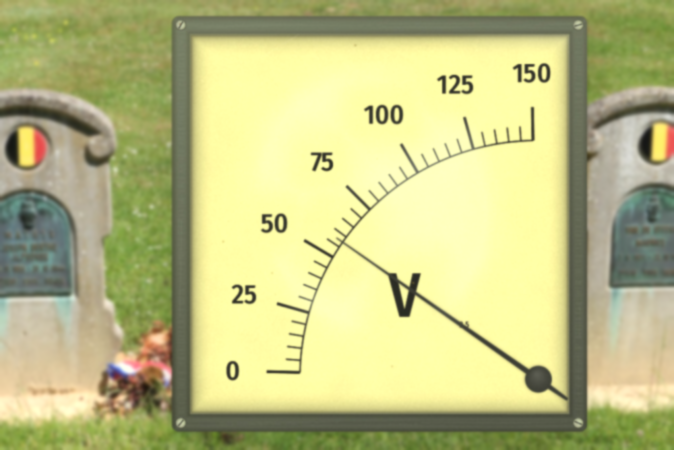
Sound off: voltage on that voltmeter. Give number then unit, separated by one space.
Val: 57.5 V
